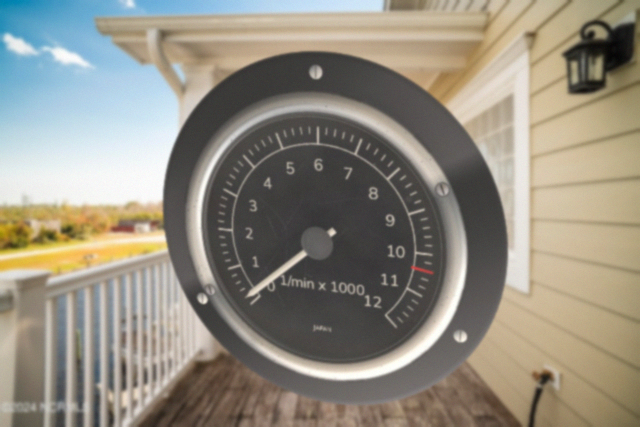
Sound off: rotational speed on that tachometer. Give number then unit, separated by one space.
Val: 200 rpm
